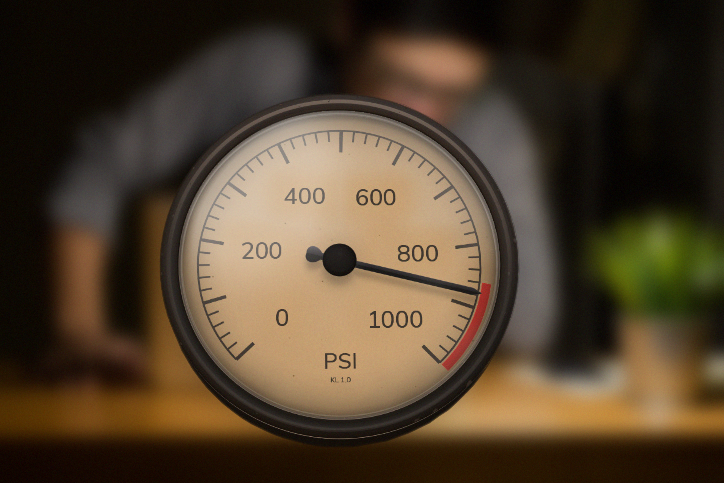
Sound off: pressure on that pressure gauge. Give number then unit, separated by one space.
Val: 880 psi
